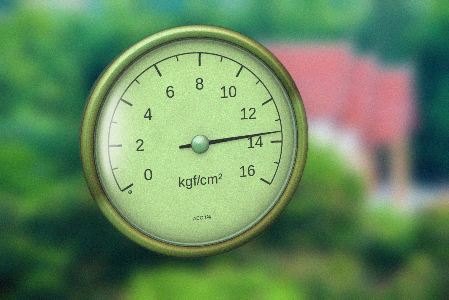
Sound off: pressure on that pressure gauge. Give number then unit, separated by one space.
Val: 13.5 kg/cm²
